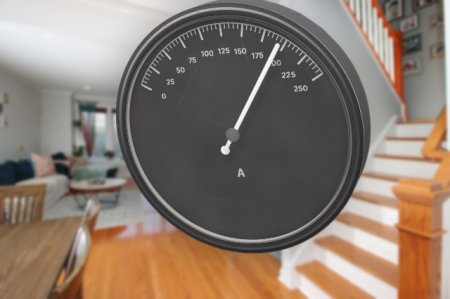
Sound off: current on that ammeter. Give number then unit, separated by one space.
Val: 195 A
